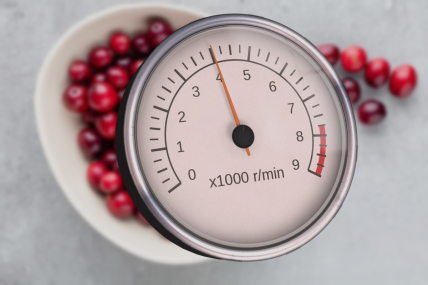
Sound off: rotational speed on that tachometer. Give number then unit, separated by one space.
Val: 4000 rpm
